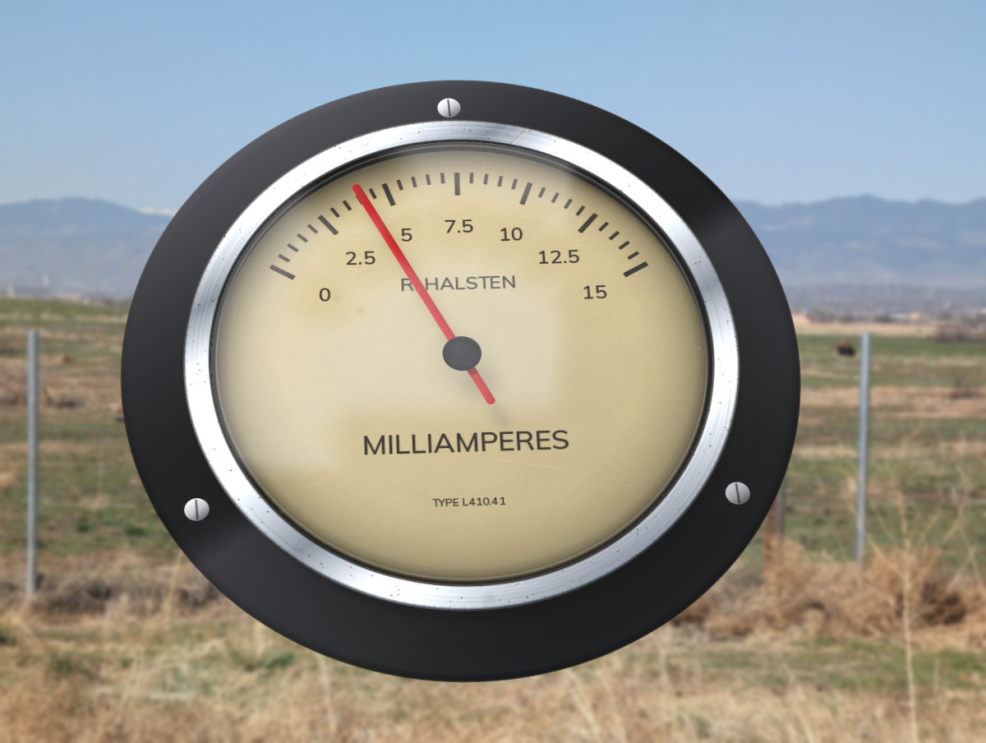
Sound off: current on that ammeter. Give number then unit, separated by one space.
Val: 4 mA
